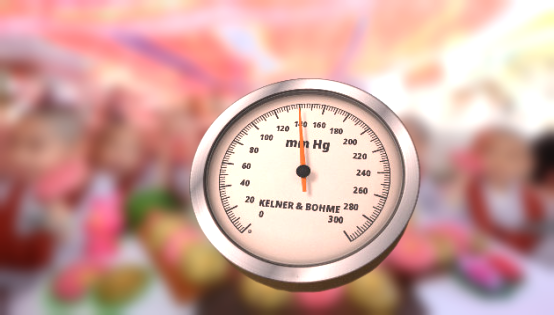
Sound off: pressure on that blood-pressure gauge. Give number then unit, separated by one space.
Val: 140 mmHg
